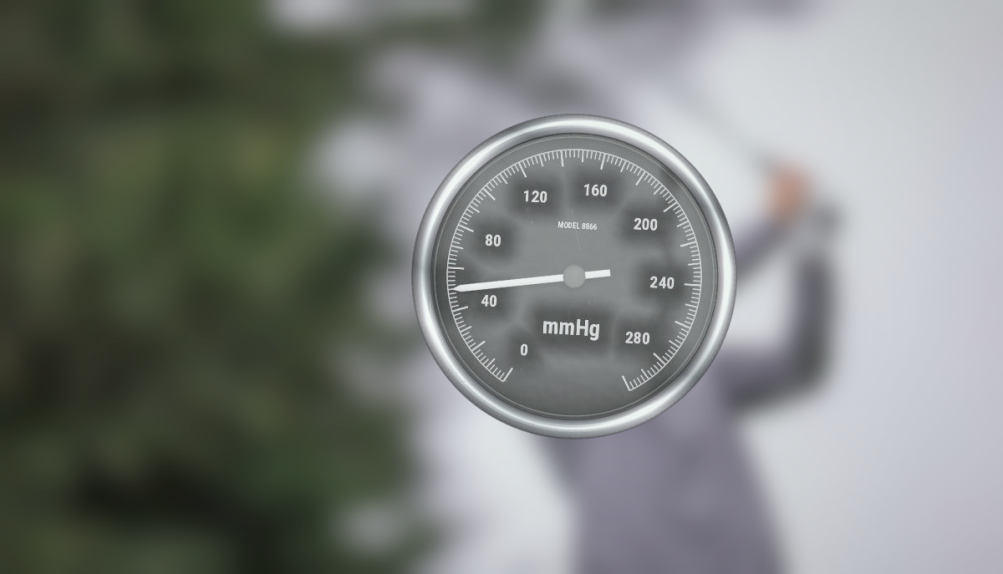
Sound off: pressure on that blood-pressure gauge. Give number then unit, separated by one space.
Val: 50 mmHg
